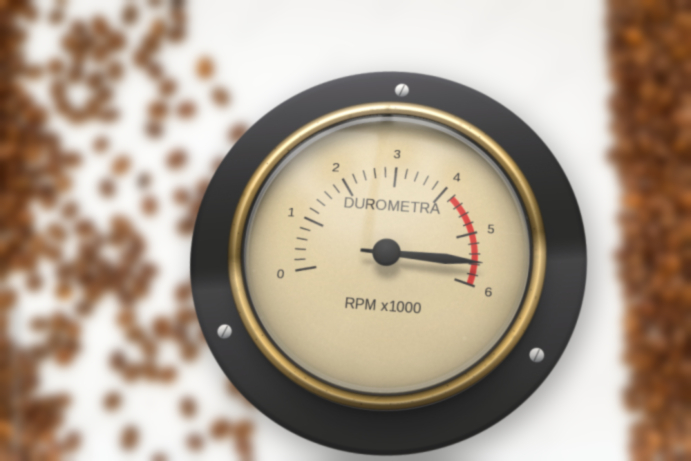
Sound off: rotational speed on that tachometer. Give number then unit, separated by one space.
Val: 5600 rpm
